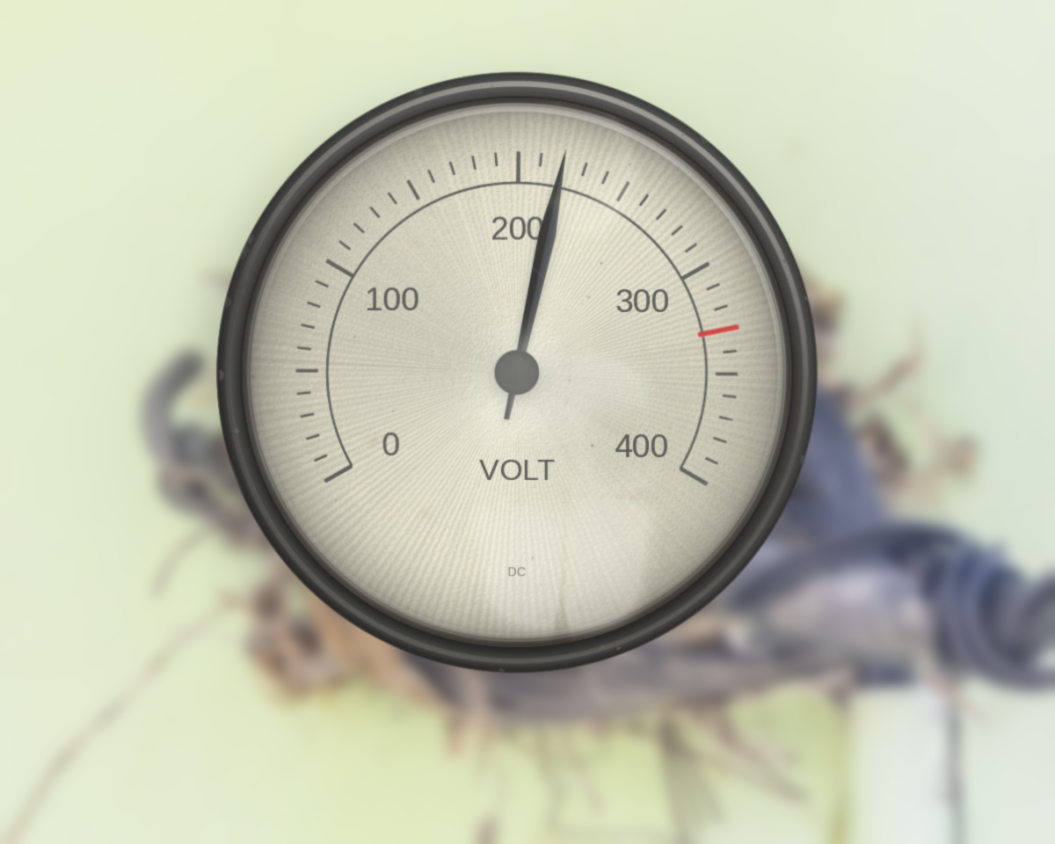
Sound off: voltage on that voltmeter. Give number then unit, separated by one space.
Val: 220 V
